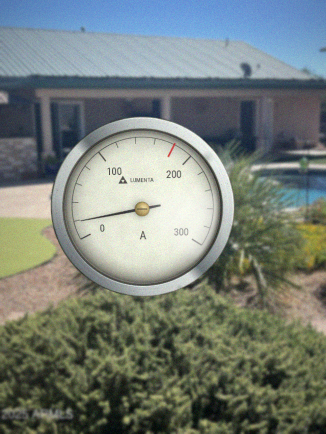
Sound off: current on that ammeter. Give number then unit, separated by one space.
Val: 20 A
